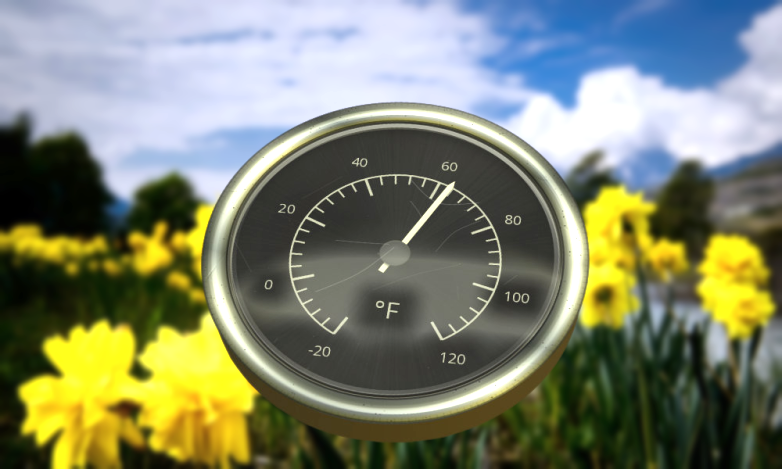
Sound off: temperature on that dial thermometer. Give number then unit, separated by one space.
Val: 64 °F
